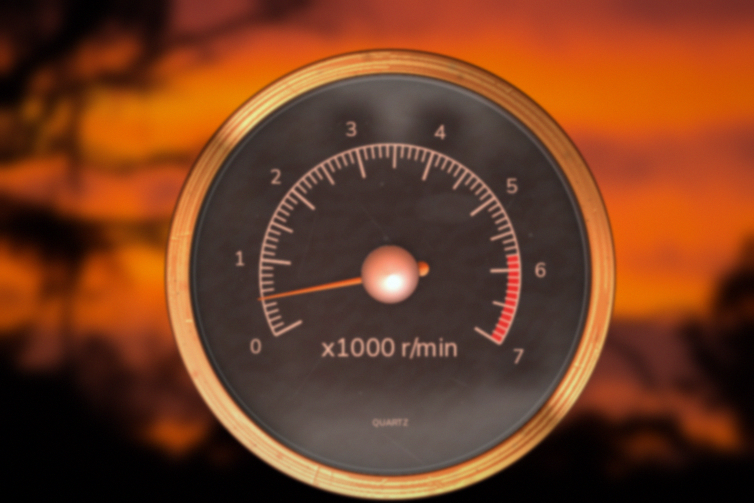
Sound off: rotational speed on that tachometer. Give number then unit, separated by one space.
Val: 500 rpm
